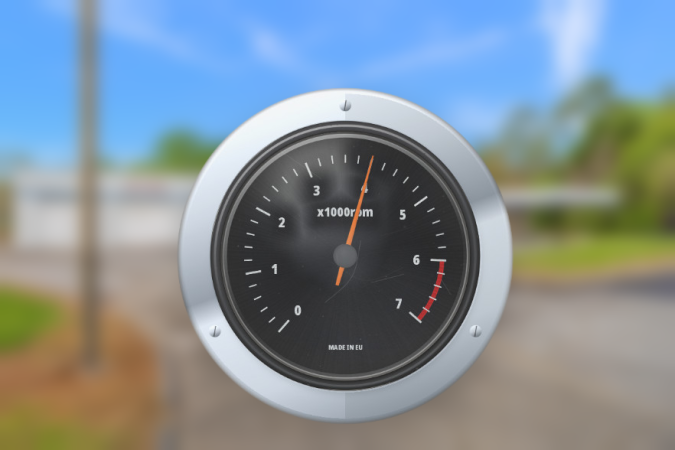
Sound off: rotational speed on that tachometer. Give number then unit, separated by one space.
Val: 4000 rpm
